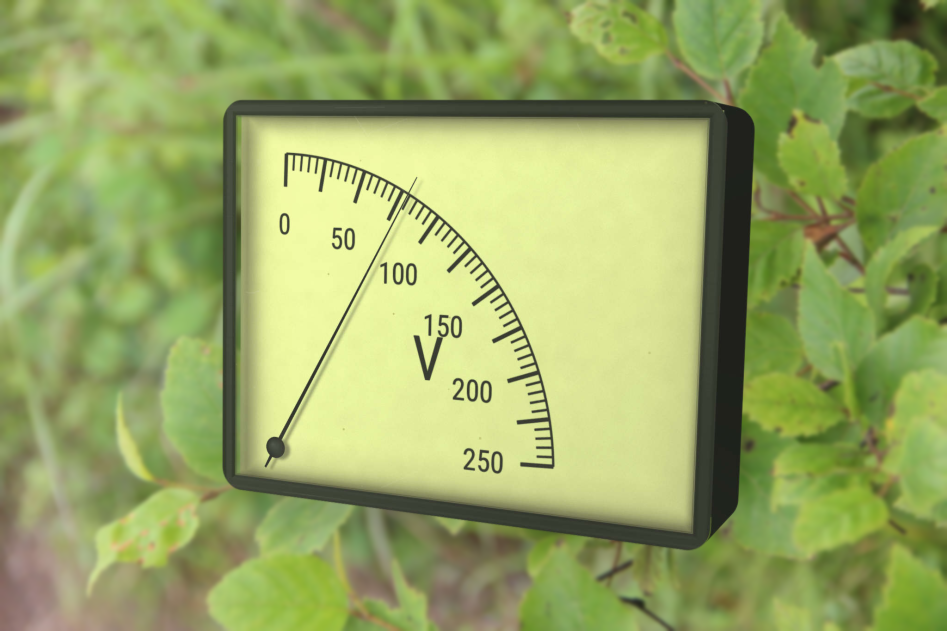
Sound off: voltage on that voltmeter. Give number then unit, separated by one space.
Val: 80 V
